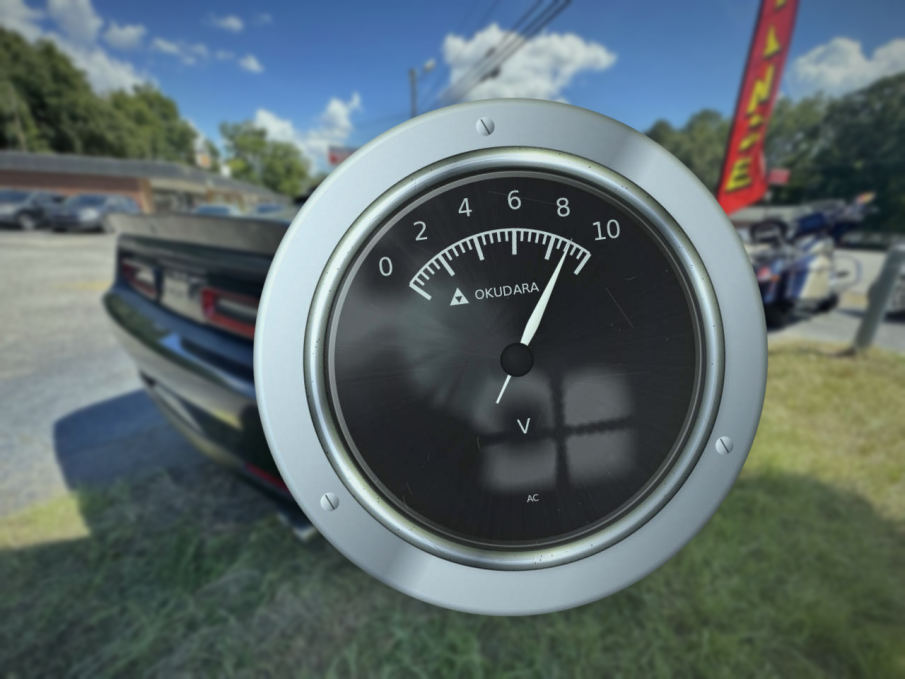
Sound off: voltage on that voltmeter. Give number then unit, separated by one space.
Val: 8.8 V
